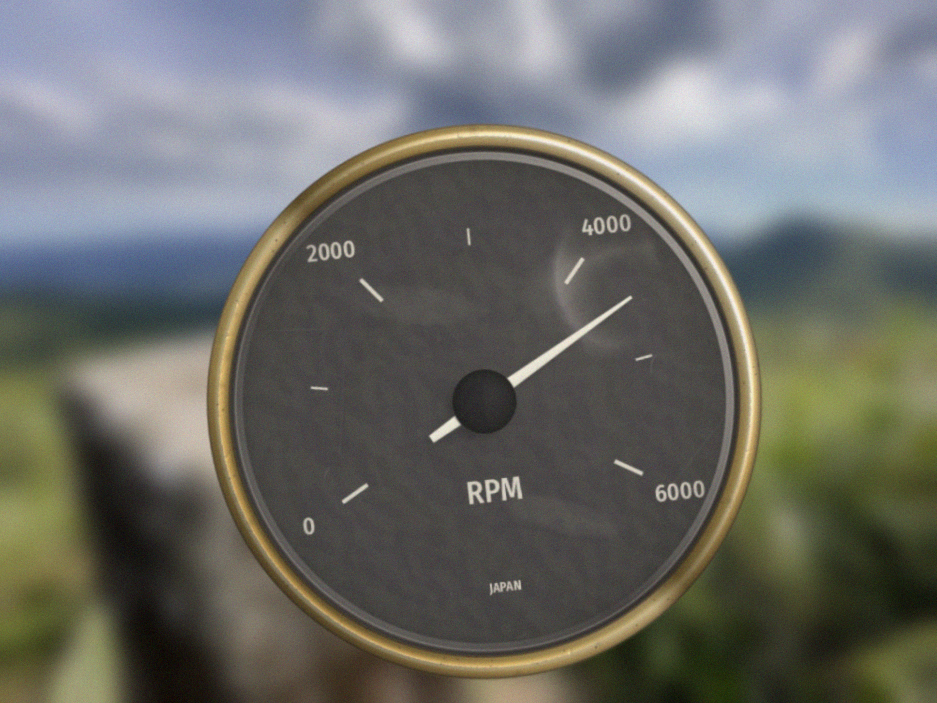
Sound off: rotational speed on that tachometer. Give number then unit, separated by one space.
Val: 4500 rpm
